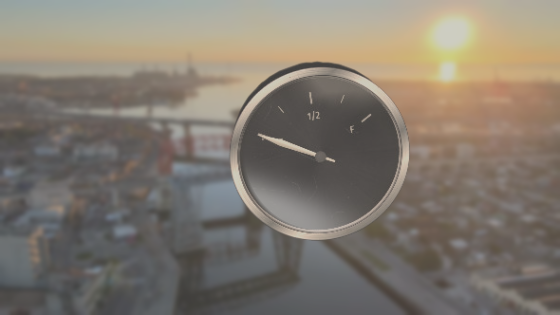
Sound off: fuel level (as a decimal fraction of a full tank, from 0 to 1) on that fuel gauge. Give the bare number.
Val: 0
